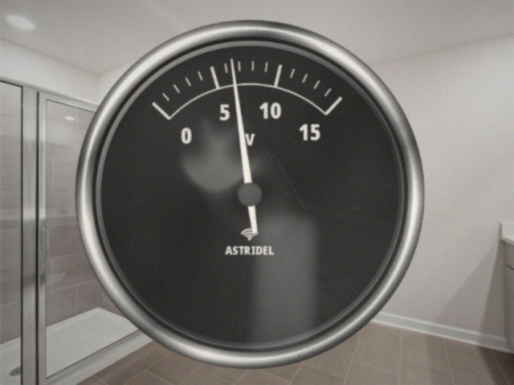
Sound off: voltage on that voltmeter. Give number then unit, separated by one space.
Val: 6.5 V
